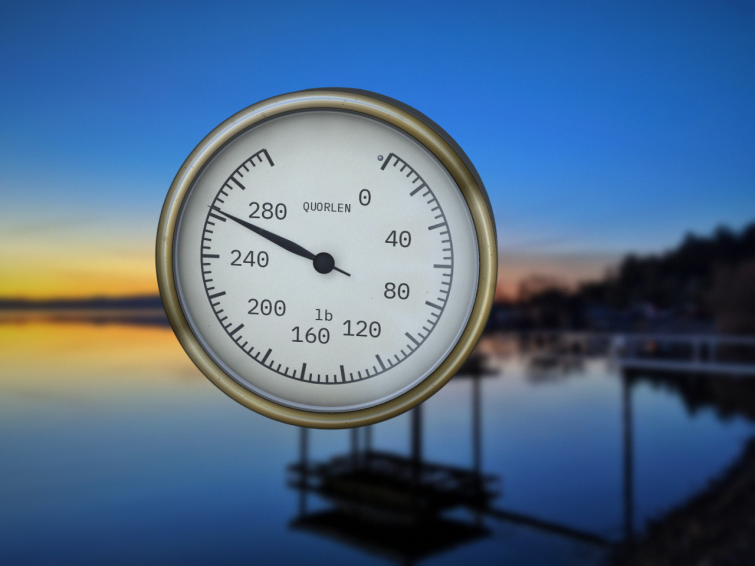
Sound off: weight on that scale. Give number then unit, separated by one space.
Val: 264 lb
